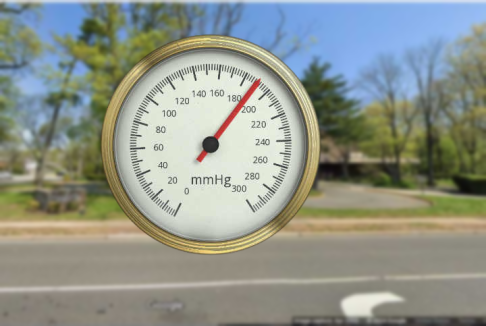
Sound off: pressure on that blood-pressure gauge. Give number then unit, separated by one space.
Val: 190 mmHg
